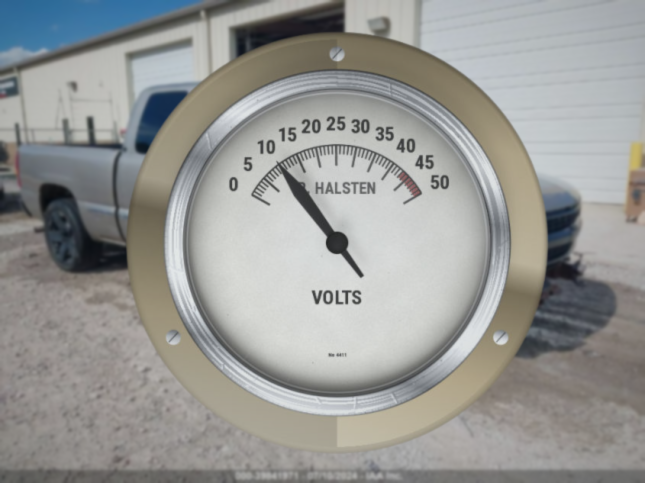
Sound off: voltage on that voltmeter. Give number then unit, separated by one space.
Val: 10 V
